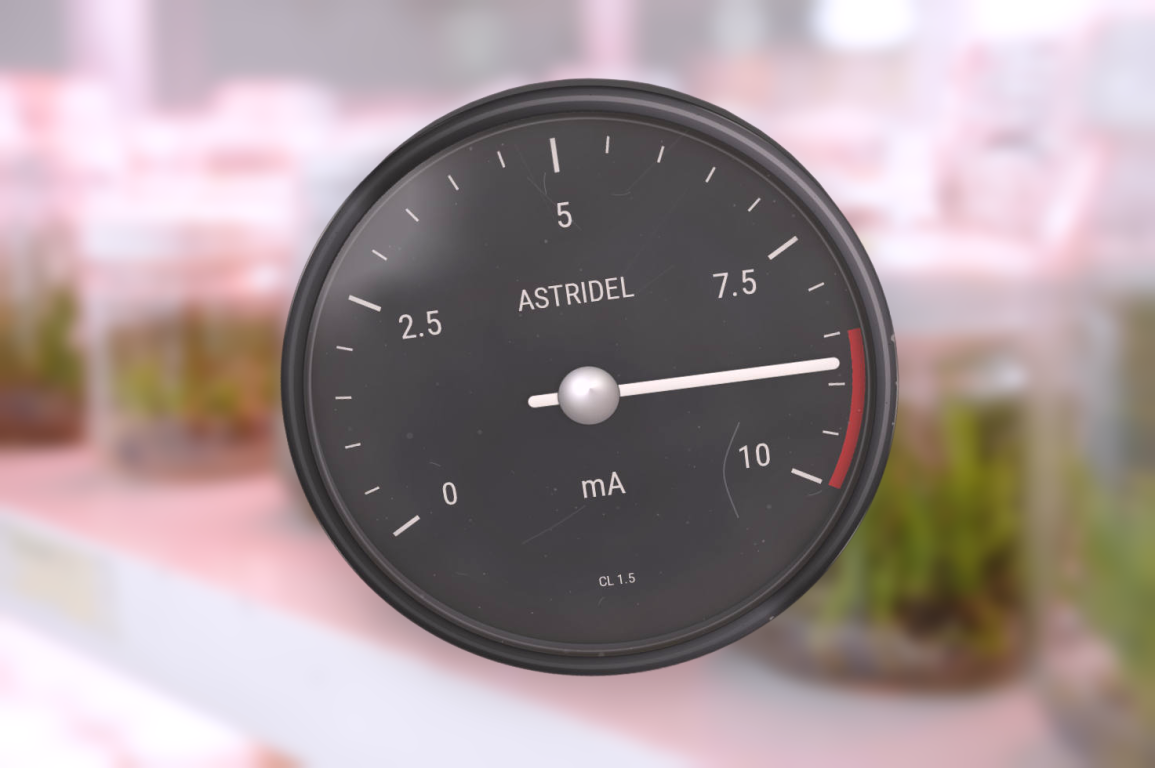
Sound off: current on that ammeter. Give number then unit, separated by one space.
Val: 8.75 mA
